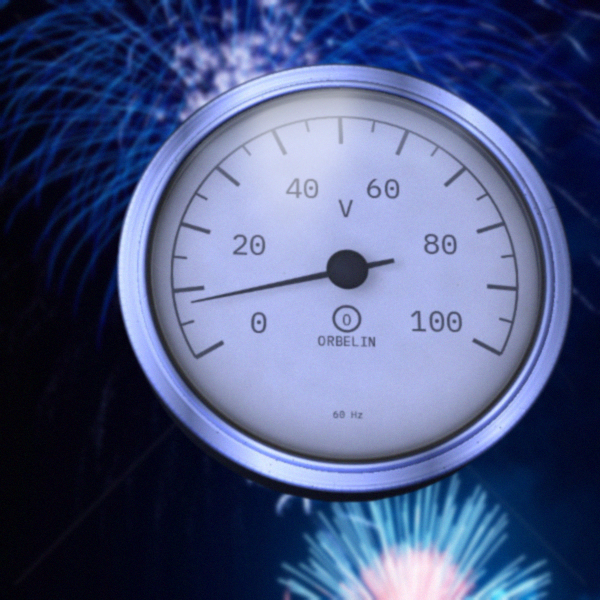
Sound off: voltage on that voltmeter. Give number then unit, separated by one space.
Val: 7.5 V
